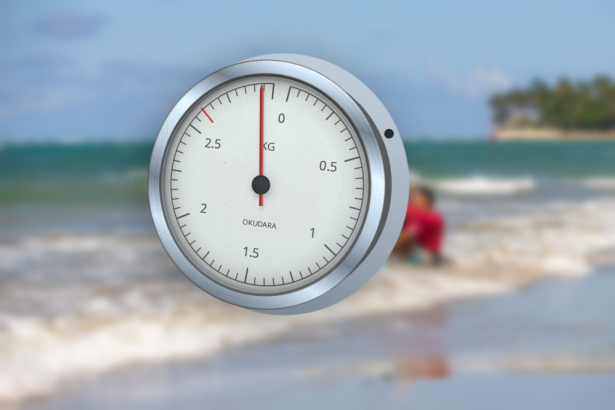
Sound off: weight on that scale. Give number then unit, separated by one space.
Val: 2.95 kg
